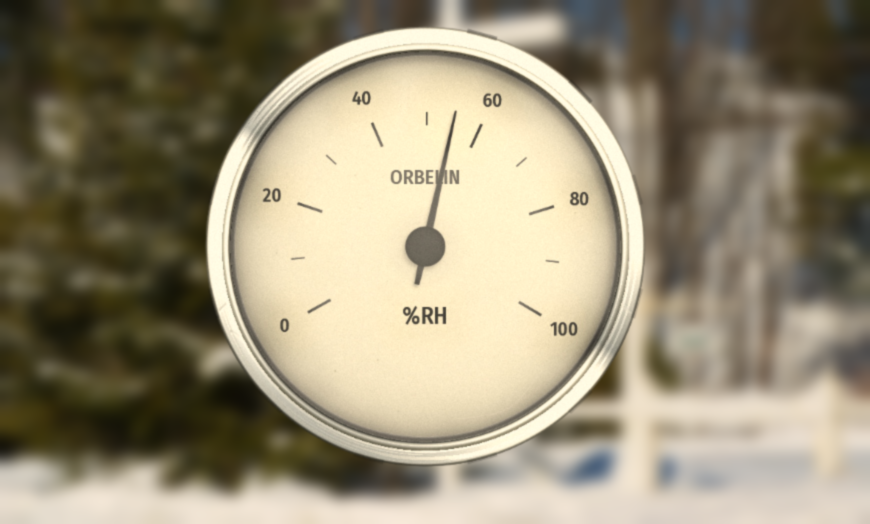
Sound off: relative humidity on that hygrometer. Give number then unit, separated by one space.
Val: 55 %
